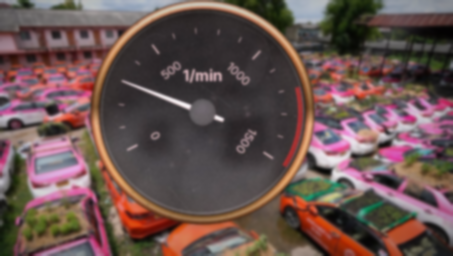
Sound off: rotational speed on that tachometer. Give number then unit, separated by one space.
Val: 300 rpm
